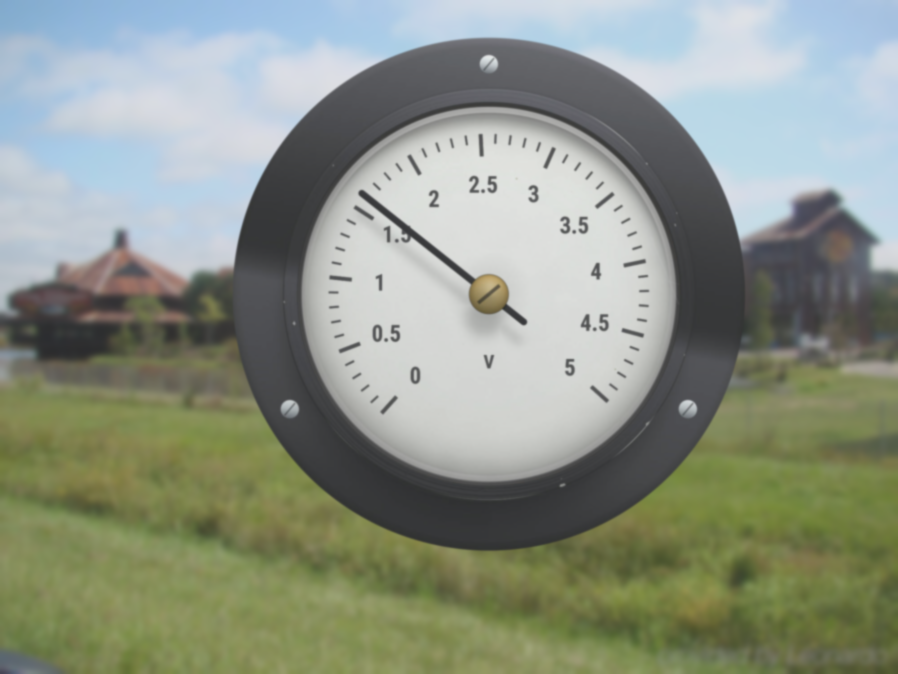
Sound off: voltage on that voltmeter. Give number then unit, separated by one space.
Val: 1.6 V
